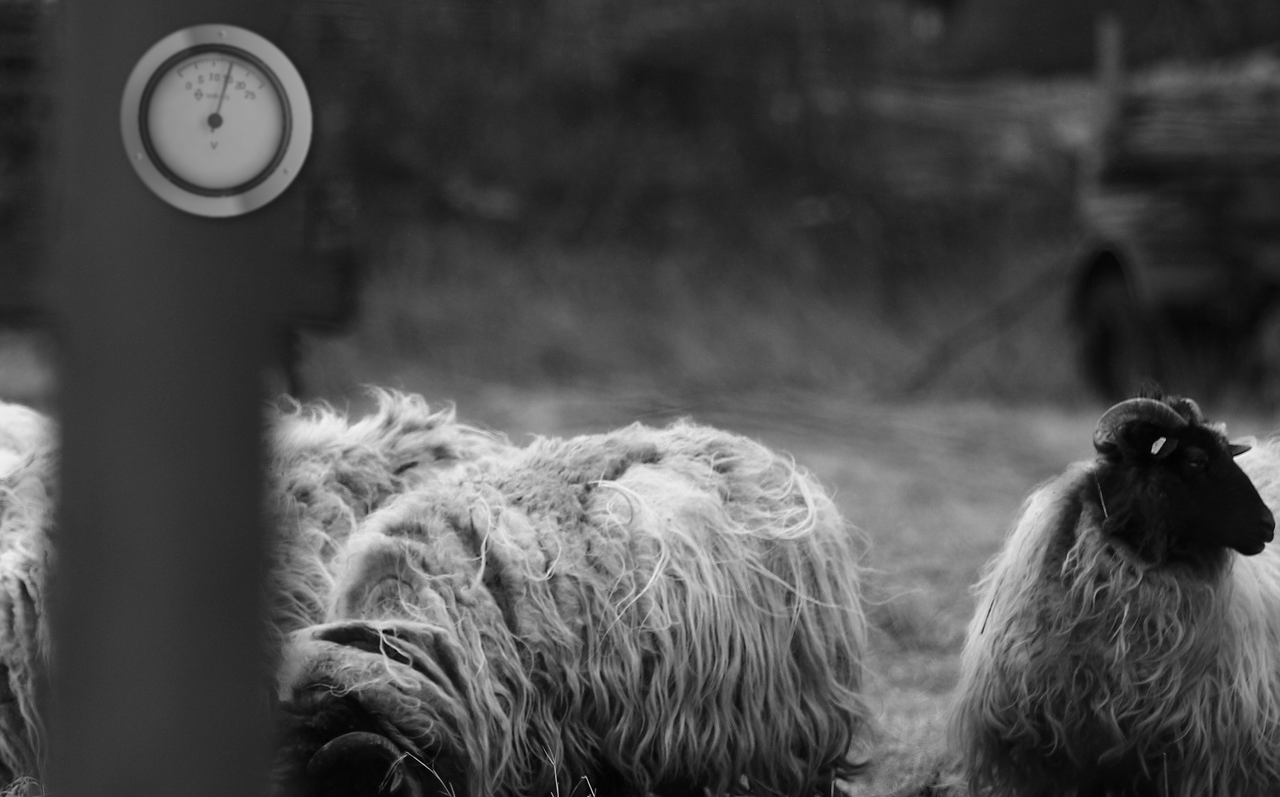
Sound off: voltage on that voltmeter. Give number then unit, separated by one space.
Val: 15 V
